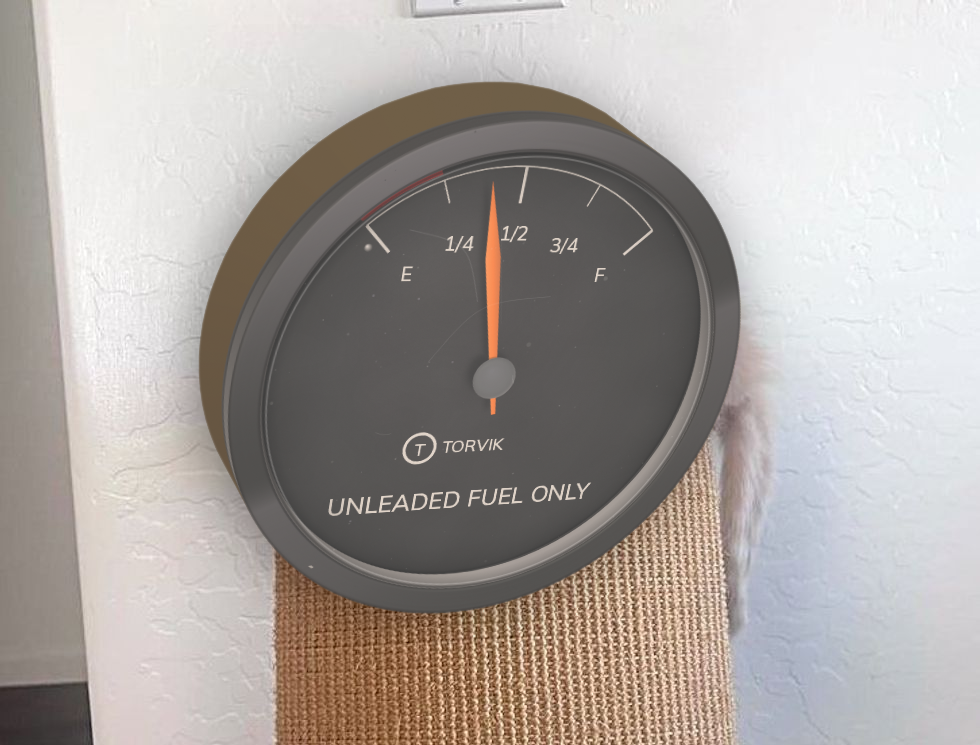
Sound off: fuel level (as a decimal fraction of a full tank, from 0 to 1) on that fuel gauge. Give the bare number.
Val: 0.375
